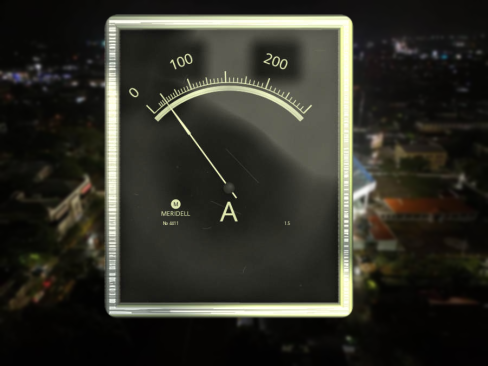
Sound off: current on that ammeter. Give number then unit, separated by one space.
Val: 50 A
